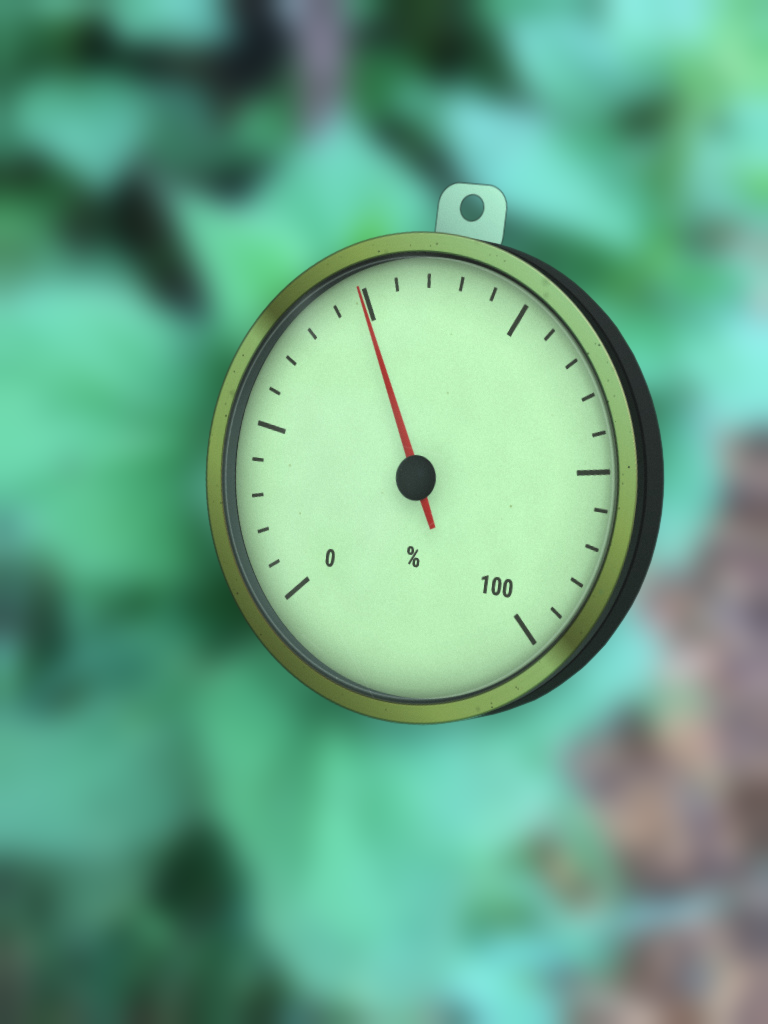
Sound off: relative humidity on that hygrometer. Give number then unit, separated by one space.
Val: 40 %
